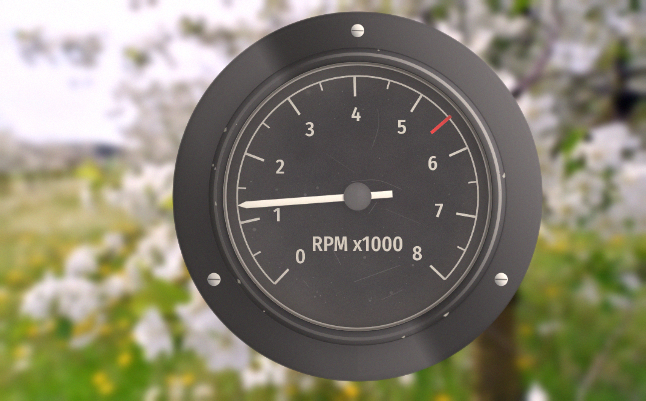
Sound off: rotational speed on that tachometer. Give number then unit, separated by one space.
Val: 1250 rpm
